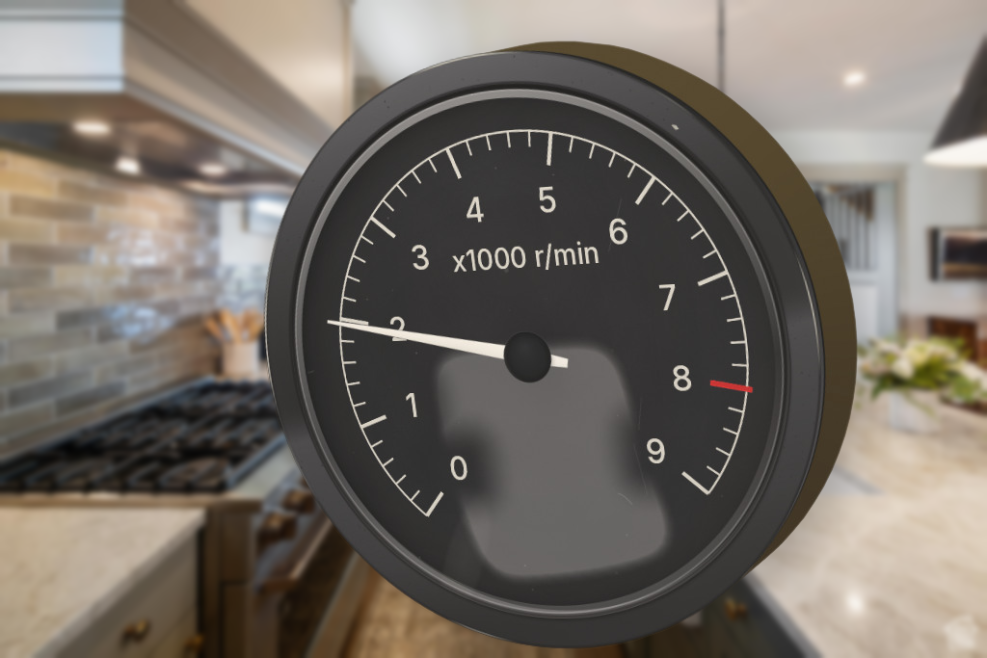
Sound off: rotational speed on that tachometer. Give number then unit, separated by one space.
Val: 2000 rpm
